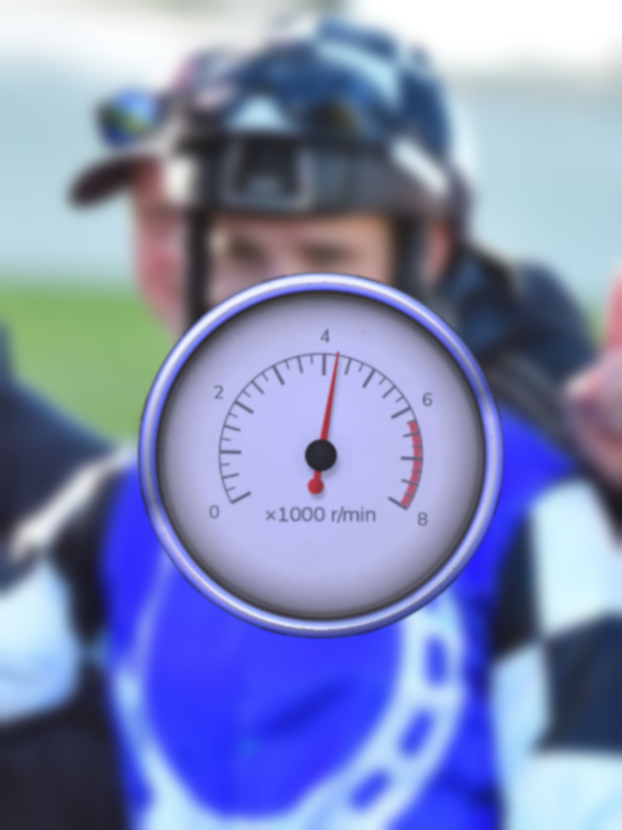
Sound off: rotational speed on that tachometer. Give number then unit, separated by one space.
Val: 4250 rpm
